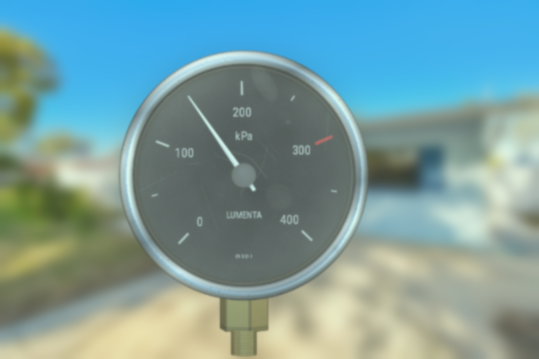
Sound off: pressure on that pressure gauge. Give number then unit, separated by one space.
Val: 150 kPa
